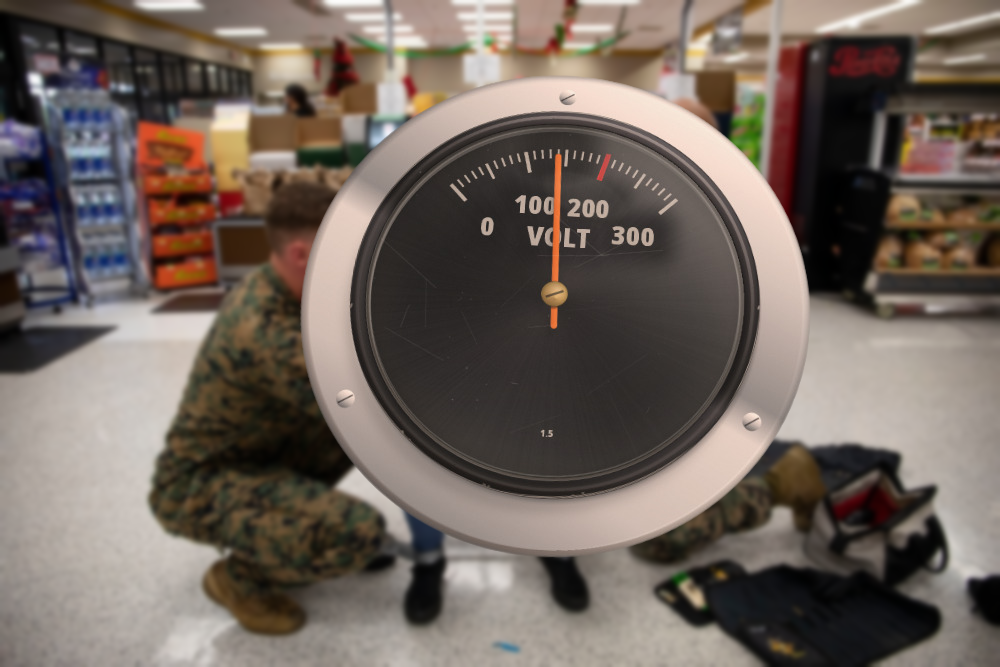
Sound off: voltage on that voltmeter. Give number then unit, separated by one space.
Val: 140 V
